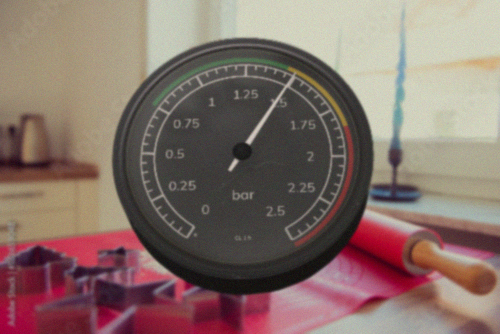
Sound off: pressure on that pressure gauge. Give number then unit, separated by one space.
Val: 1.5 bar
